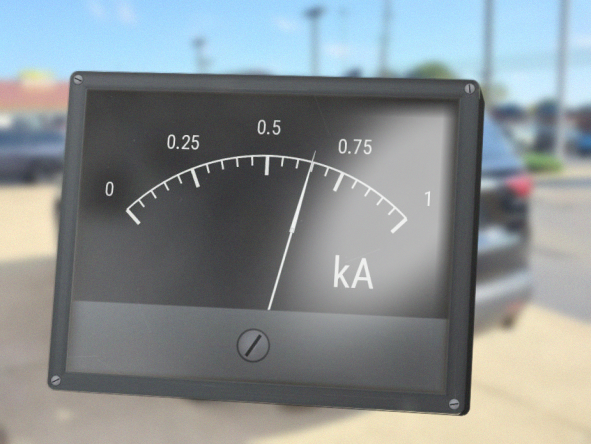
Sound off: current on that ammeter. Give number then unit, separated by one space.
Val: 0.65 kA
